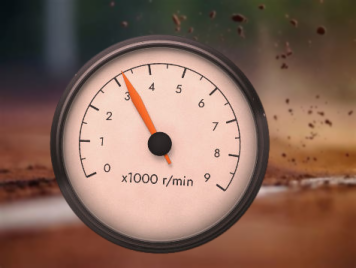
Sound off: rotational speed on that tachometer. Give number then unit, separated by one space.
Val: 3250 rpm
